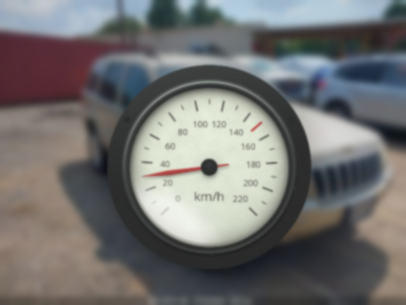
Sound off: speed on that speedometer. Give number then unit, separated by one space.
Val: 30 km/h
